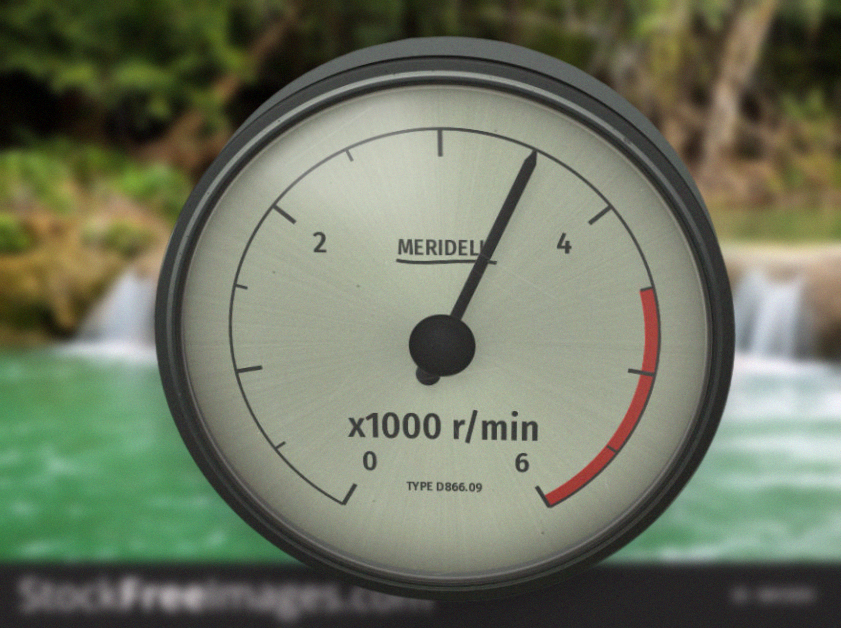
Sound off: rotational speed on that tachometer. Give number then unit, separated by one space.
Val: 3500 rpm
